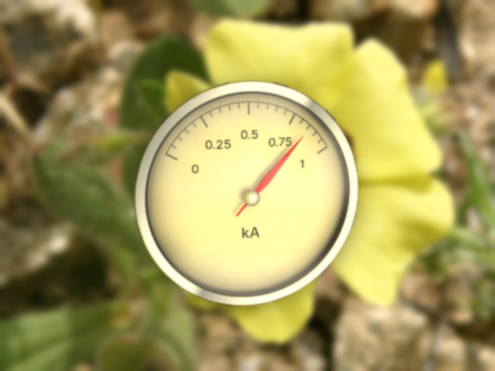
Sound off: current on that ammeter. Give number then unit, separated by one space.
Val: 0.85 kA
